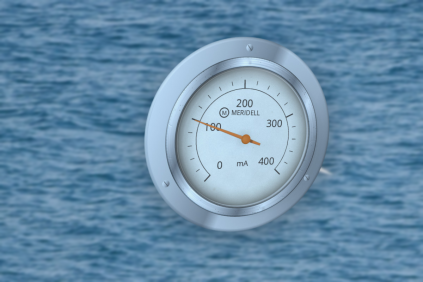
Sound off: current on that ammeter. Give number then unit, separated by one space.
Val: 100 mA
